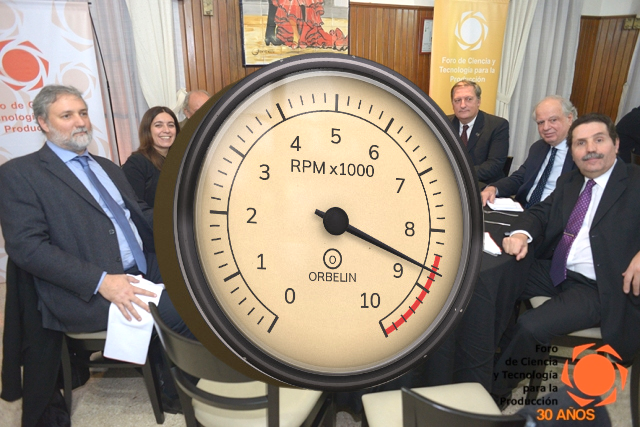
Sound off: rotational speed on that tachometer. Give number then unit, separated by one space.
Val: 8700 rpm
